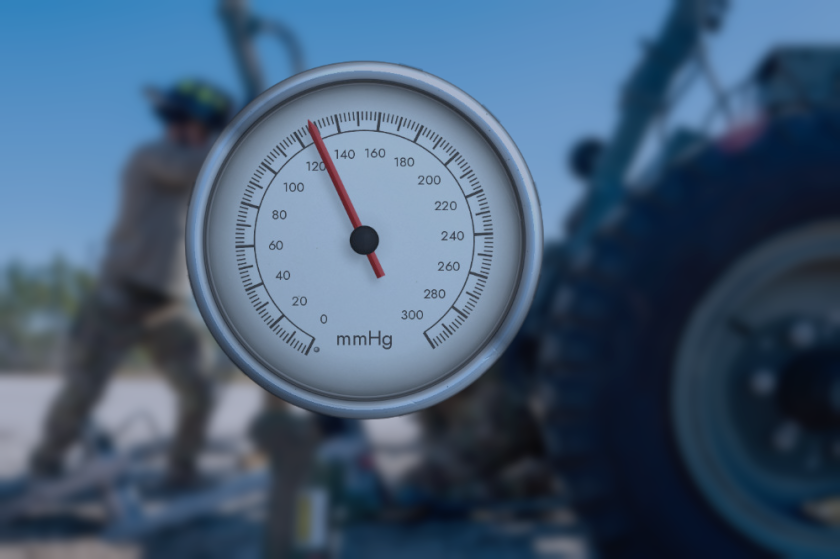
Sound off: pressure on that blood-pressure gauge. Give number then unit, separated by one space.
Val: 128 mmHg
